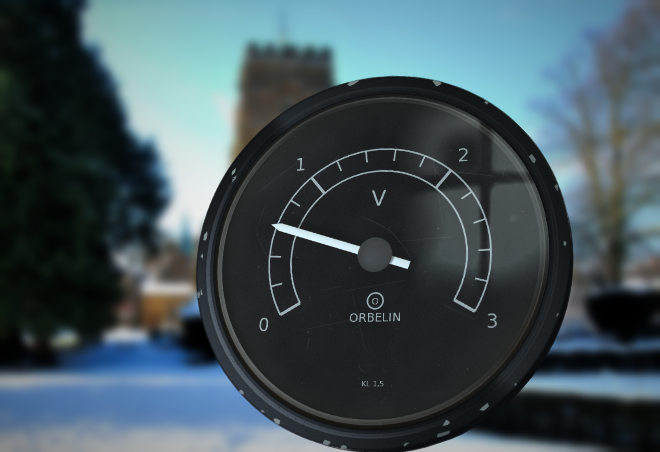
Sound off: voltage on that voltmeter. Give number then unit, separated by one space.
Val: 0.6 V
